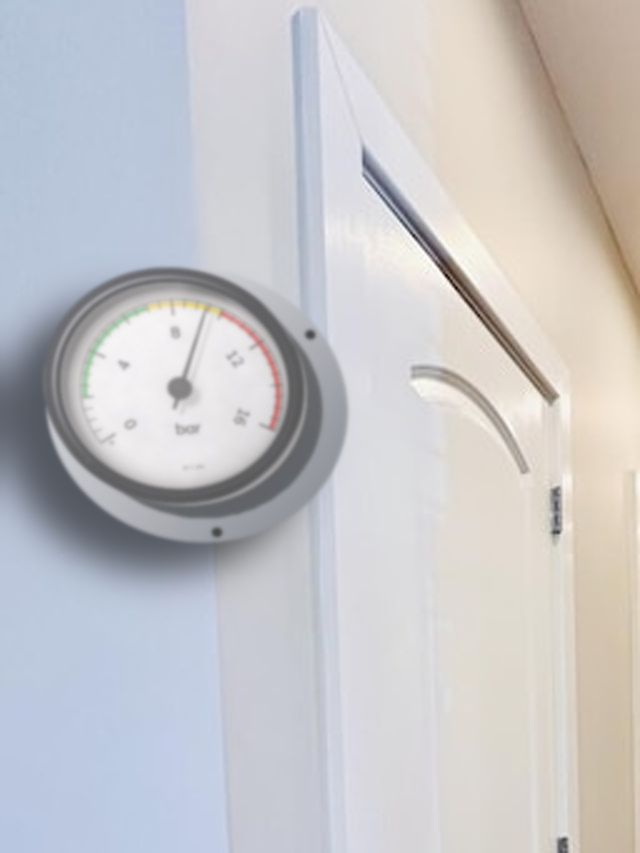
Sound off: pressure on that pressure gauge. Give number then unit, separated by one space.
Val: 9.5 bar
